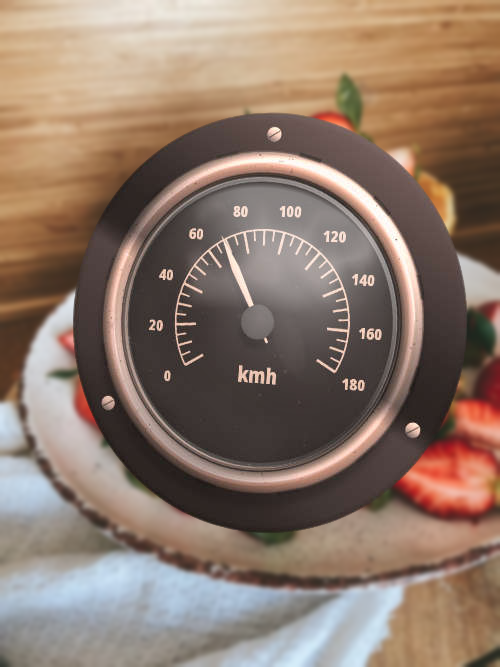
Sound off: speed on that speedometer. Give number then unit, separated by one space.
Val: 70 km/h
